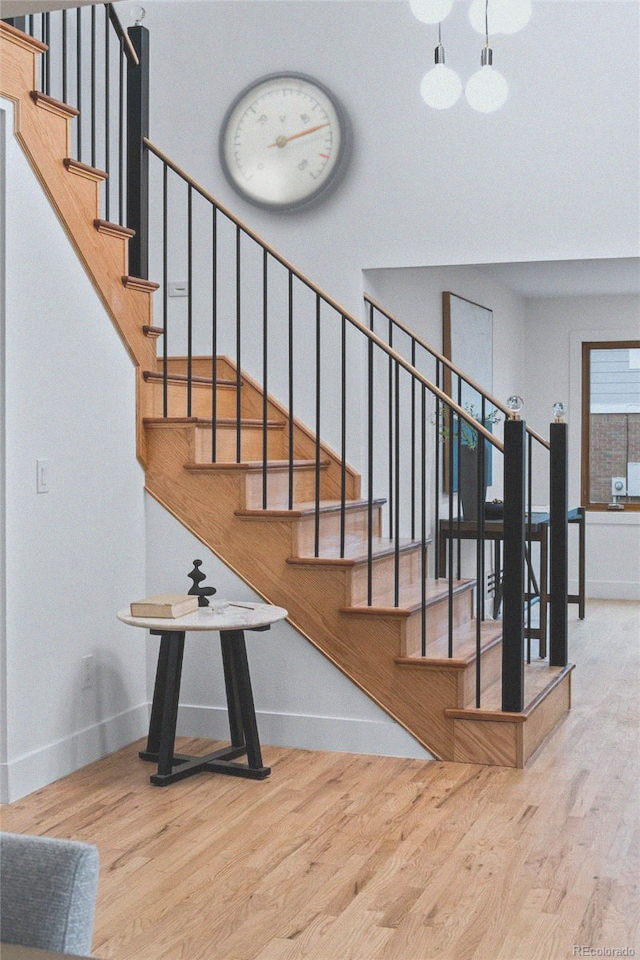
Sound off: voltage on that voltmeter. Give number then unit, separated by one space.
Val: 46 V
